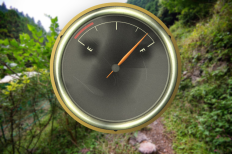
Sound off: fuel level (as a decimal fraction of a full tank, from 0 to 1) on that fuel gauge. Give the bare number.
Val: 0.875
